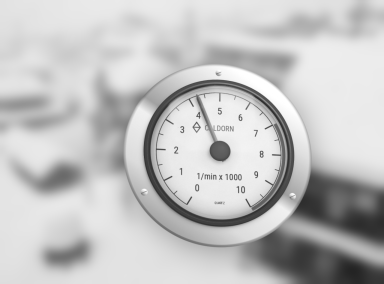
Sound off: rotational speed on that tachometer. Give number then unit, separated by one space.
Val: 4250 rpm
